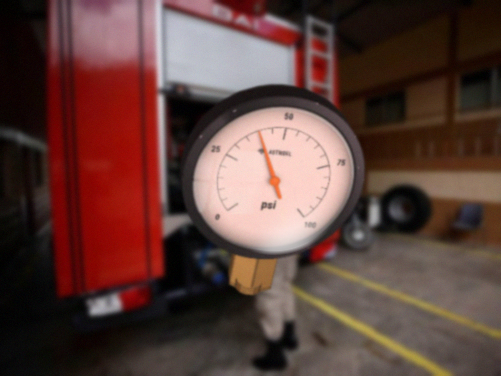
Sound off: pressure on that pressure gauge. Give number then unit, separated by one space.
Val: 40 psi
